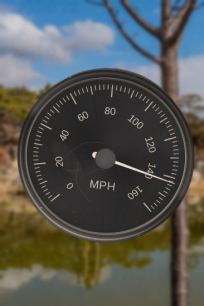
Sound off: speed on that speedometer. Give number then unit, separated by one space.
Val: 142 mph
